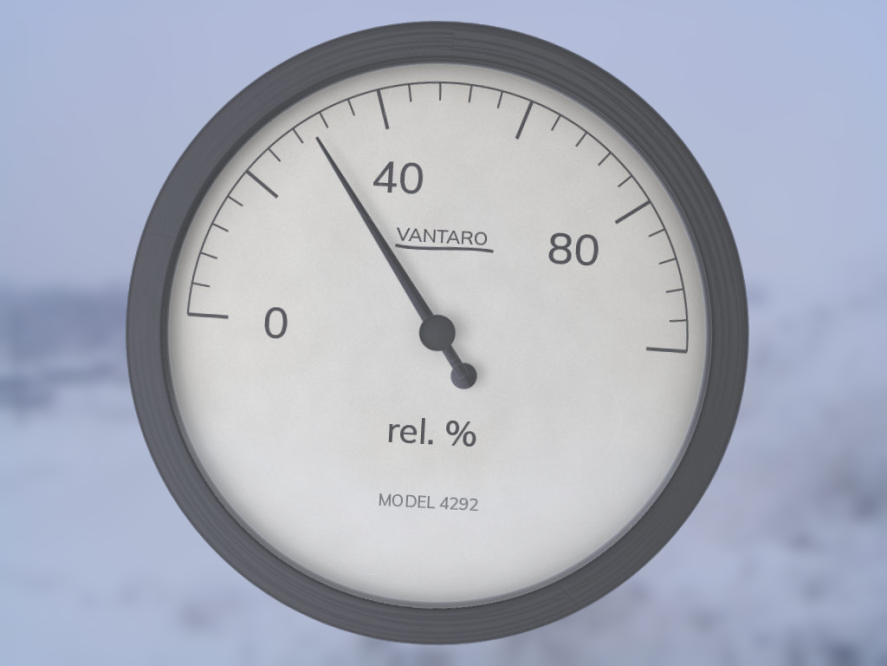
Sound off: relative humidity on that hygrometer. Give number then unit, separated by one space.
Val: 30 %
